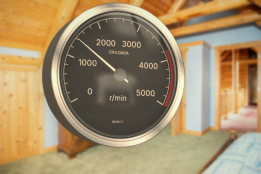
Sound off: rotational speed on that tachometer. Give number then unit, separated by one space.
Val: 1400 rpm
